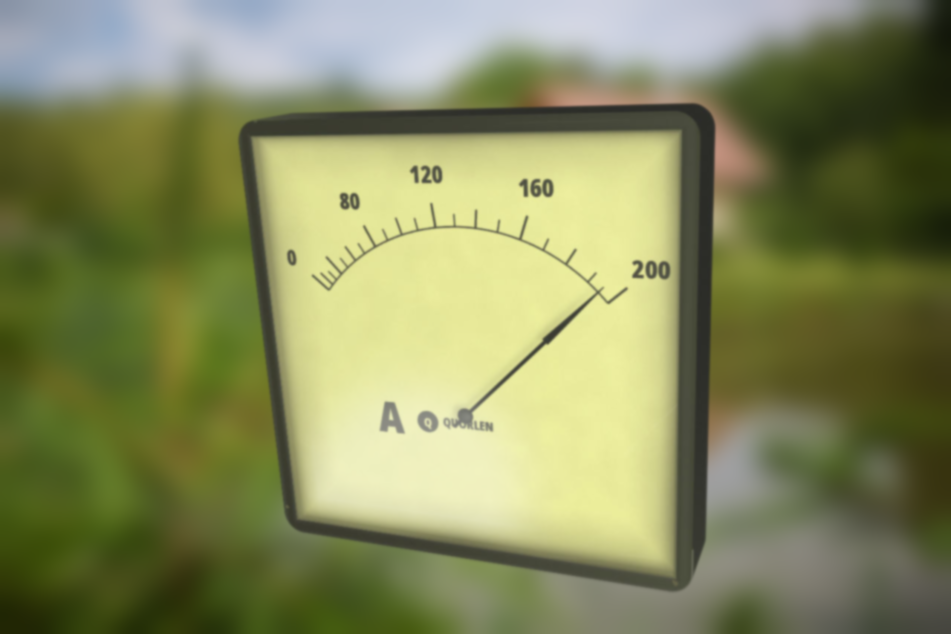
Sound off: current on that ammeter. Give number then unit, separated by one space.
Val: 195 A
